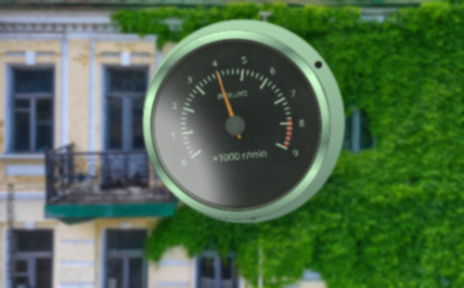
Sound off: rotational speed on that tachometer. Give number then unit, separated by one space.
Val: 4000 rpm
